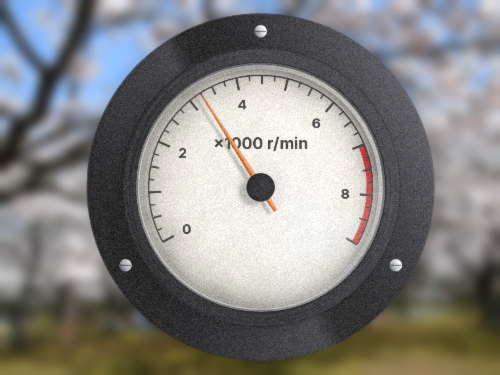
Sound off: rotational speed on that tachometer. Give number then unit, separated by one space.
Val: 3250 rpm
